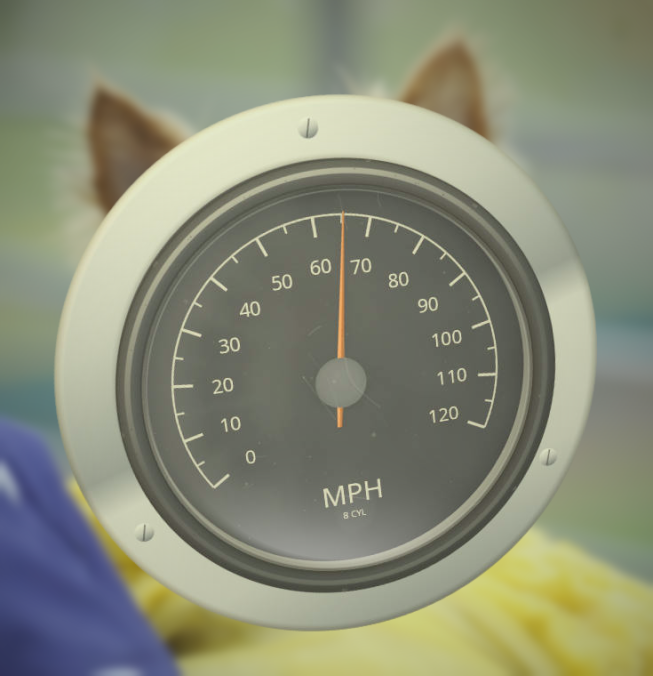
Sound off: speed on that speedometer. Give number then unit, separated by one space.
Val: 65 mph
